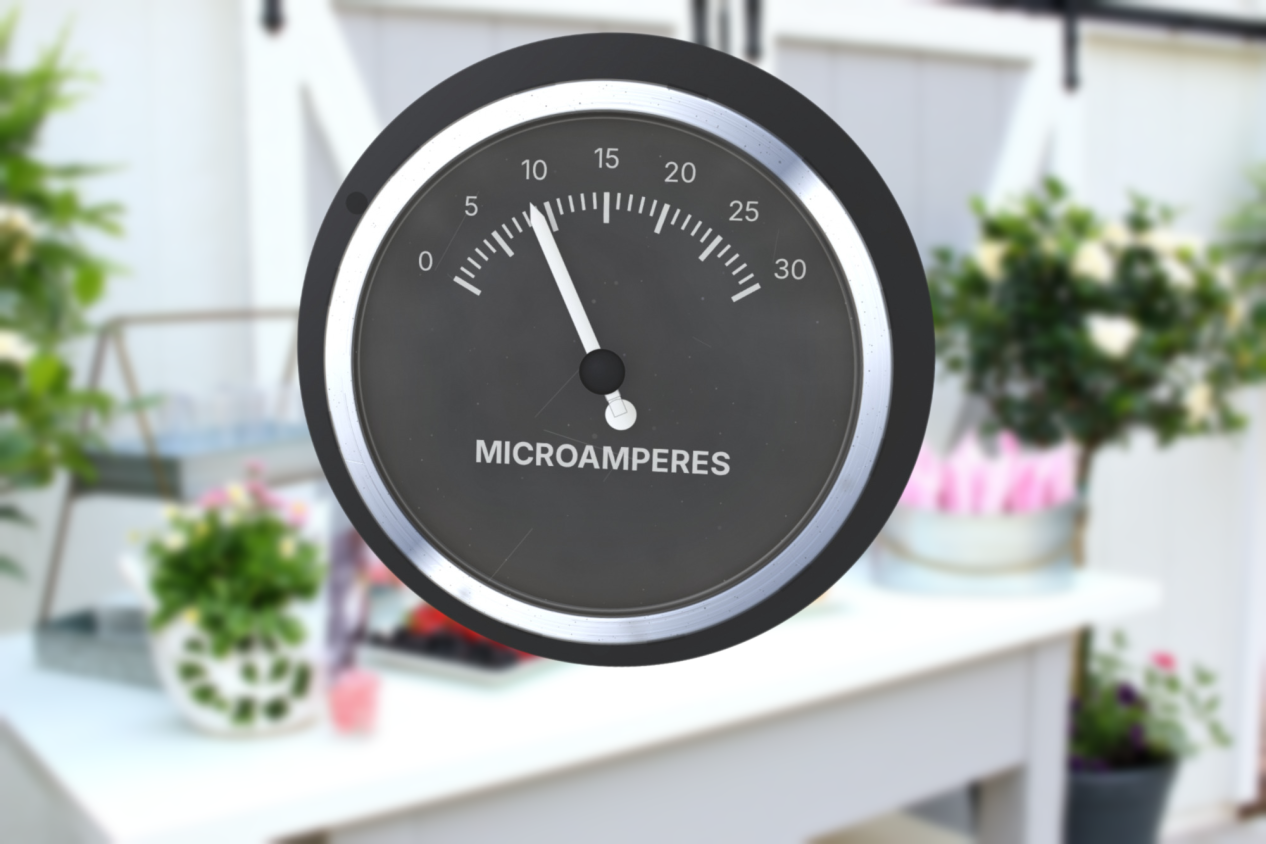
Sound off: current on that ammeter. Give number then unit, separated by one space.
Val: 9 µA
